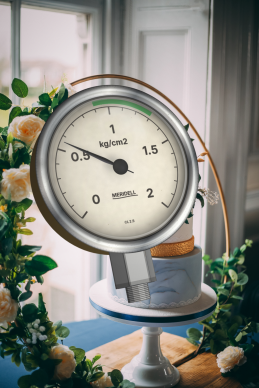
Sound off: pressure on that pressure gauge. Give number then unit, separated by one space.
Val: 0.55 kg/cm²
